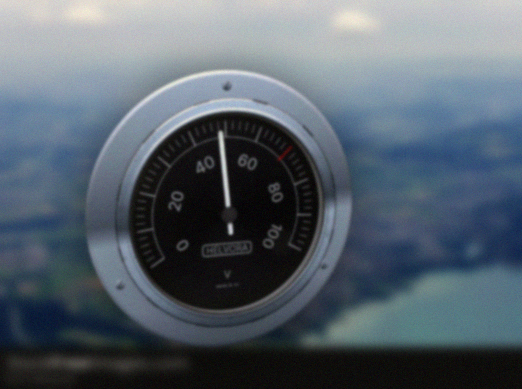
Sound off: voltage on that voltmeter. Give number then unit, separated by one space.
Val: 48 V
